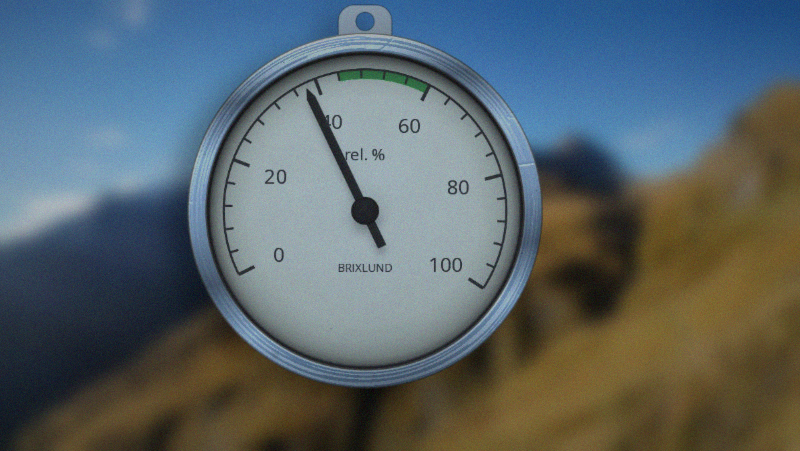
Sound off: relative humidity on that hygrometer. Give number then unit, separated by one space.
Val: 38 %
